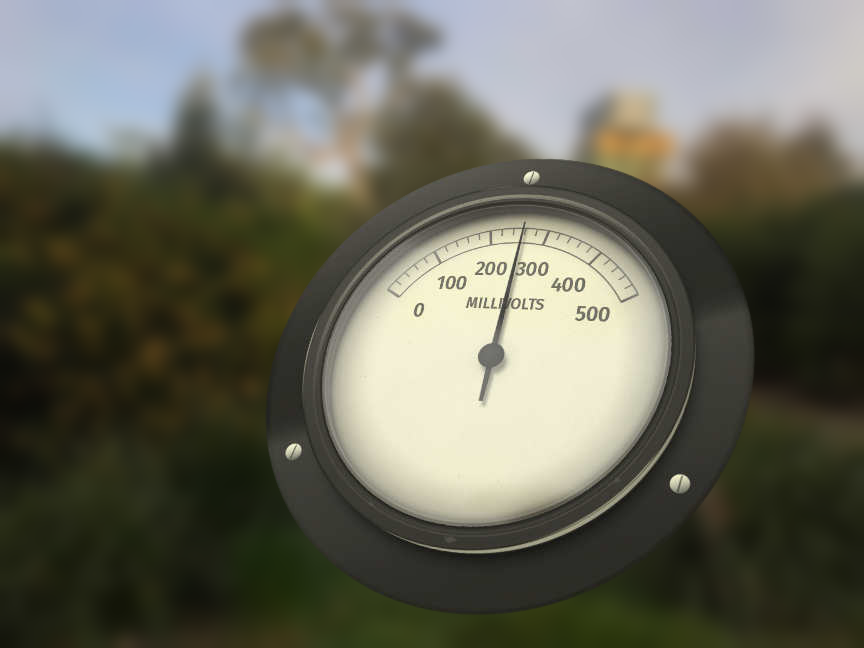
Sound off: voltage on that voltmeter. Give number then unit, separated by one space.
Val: 260 mV
